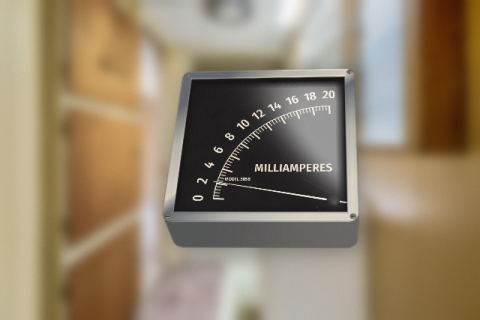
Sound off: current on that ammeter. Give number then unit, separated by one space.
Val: 2 mA
